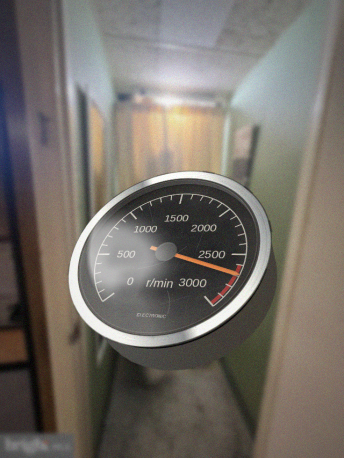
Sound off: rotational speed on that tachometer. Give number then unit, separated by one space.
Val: 2700 rpm
